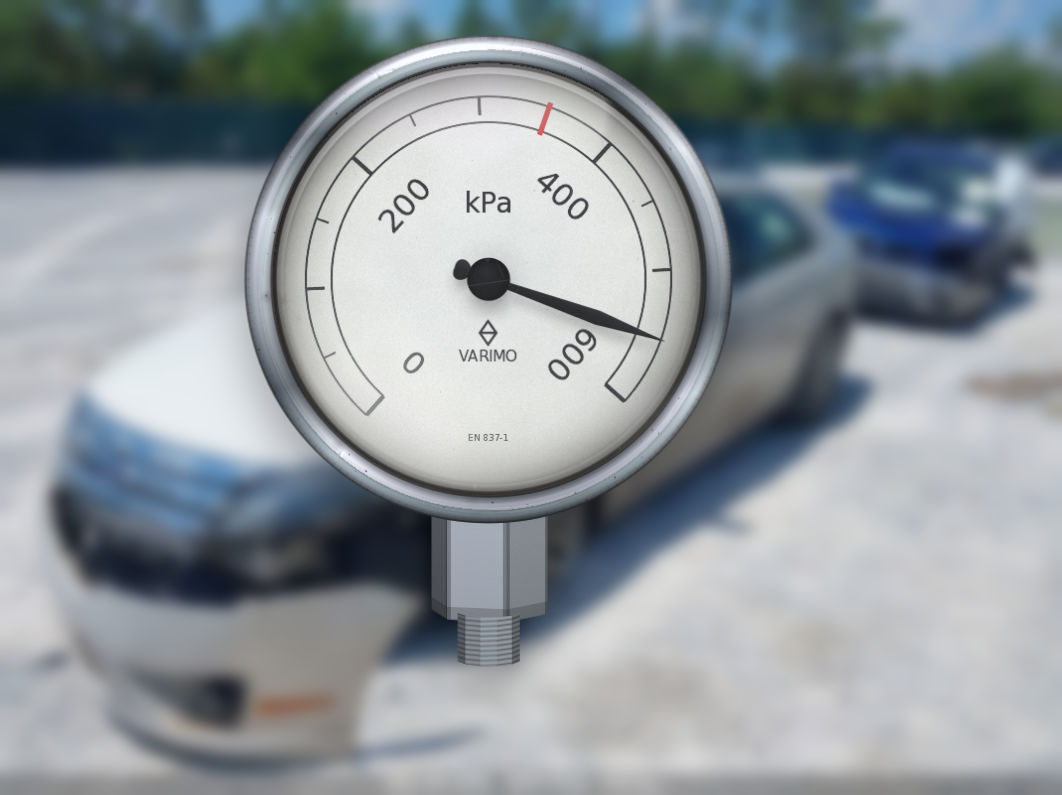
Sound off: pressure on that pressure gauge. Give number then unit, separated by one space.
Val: 550 kPa
